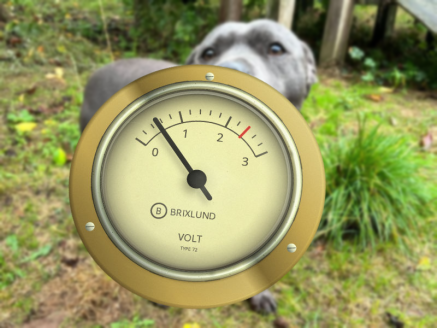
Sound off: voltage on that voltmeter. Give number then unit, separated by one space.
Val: 0.5 V
